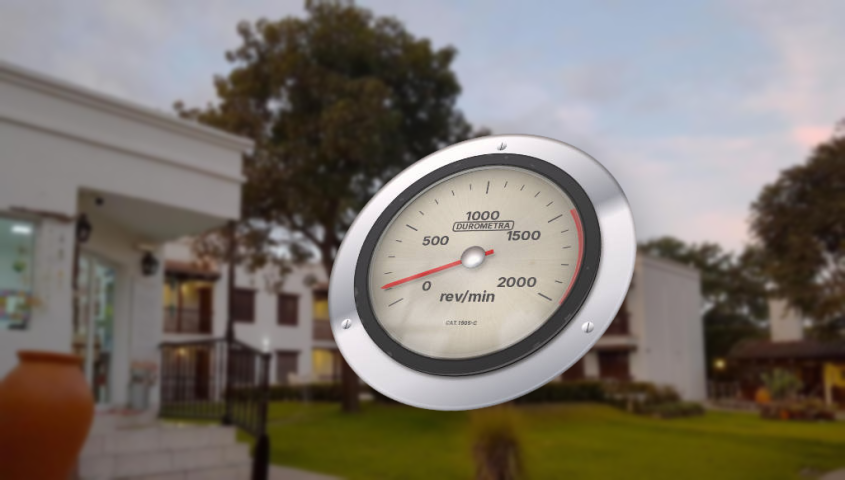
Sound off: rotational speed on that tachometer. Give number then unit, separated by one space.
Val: 100 rpm
